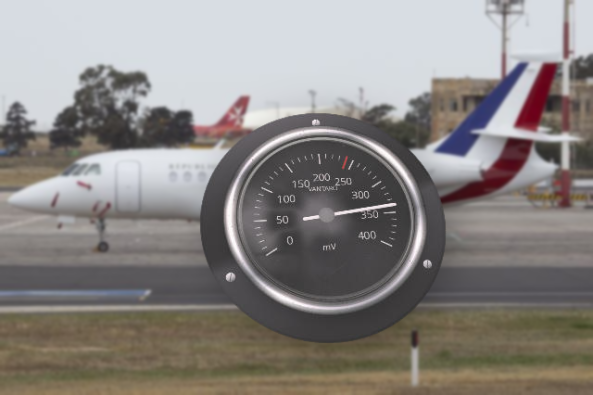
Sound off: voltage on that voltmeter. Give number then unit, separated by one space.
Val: 340 mV
